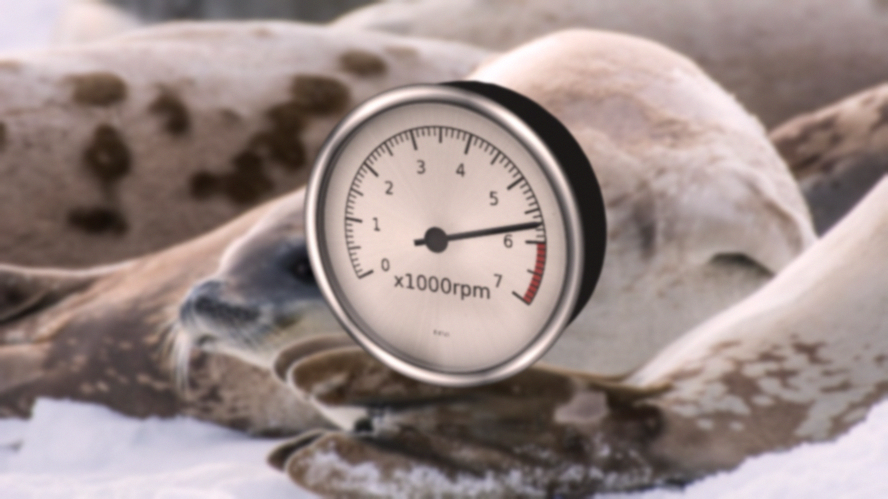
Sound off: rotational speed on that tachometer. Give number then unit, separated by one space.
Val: 5700 rpm
